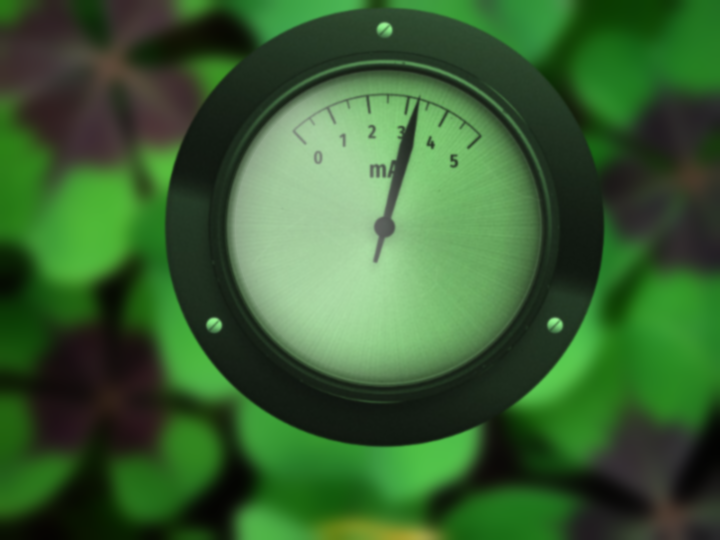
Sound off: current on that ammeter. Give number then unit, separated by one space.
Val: 3.25 mA
